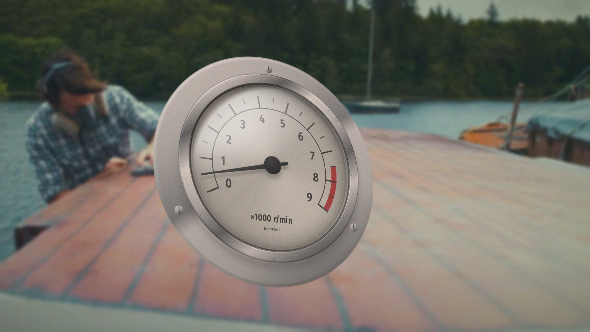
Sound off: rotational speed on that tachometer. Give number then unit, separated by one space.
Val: 500 rpm
